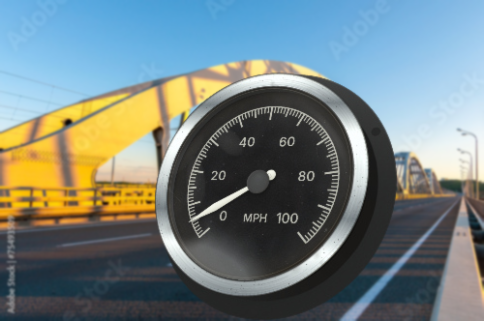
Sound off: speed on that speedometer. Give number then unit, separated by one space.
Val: 5 mph
